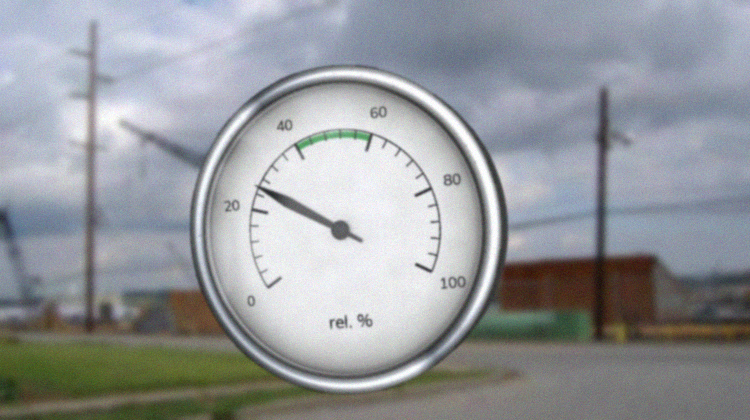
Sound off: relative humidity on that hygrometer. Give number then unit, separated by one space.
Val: 26 %
